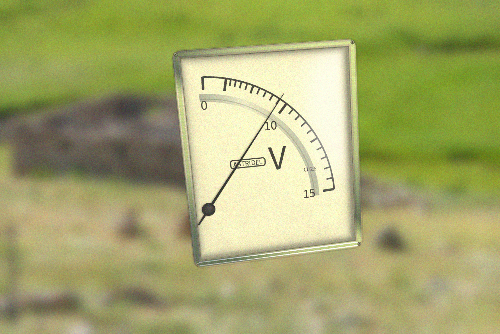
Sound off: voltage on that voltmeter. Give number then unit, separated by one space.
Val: 9.5 V
